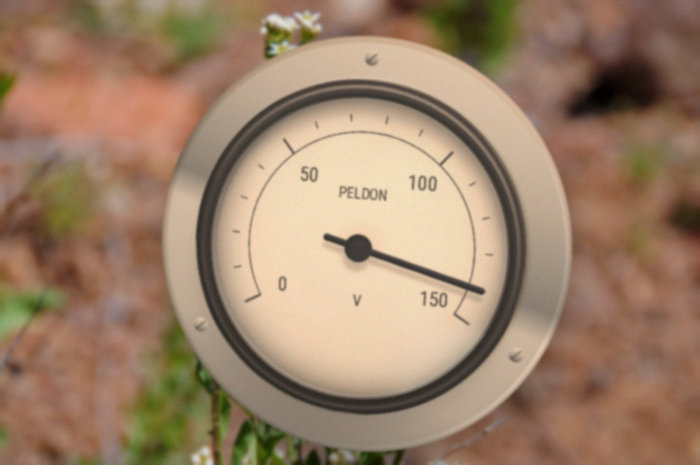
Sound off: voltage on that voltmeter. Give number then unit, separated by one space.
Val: 140 V
